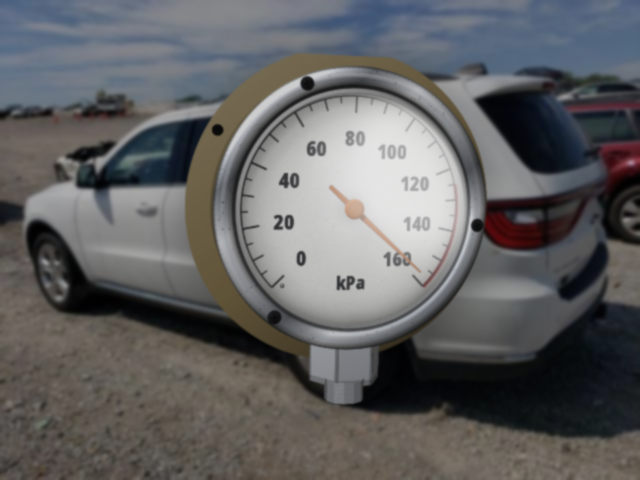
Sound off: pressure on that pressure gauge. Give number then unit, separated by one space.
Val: 157.5 kPa
